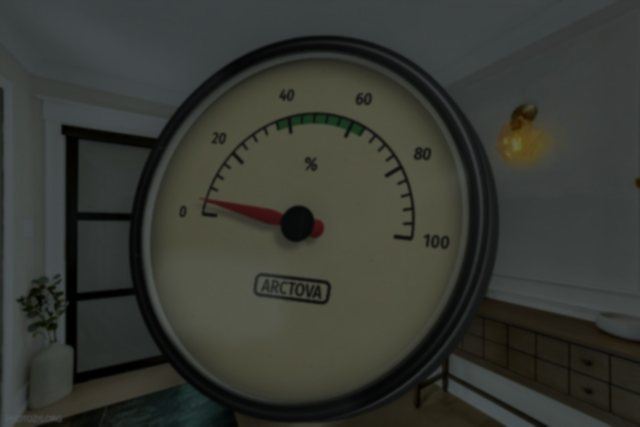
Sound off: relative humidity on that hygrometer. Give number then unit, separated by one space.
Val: 4 %
